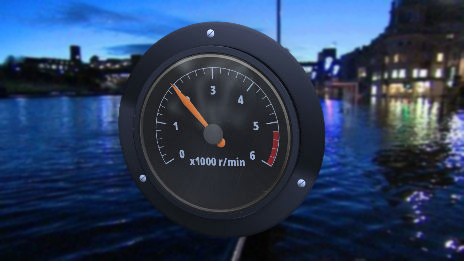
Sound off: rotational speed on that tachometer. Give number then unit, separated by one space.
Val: 2000 rpm
